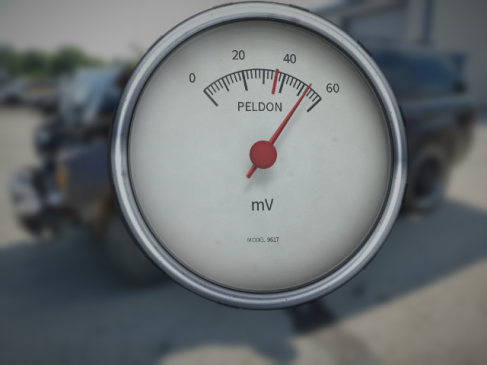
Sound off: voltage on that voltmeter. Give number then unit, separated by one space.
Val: 52 mV
